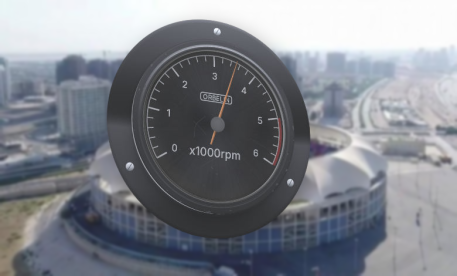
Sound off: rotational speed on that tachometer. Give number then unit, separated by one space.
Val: 3500 rpm
